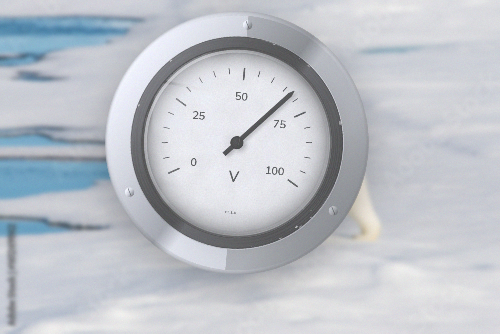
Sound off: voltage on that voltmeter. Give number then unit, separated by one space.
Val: 67.5 V
